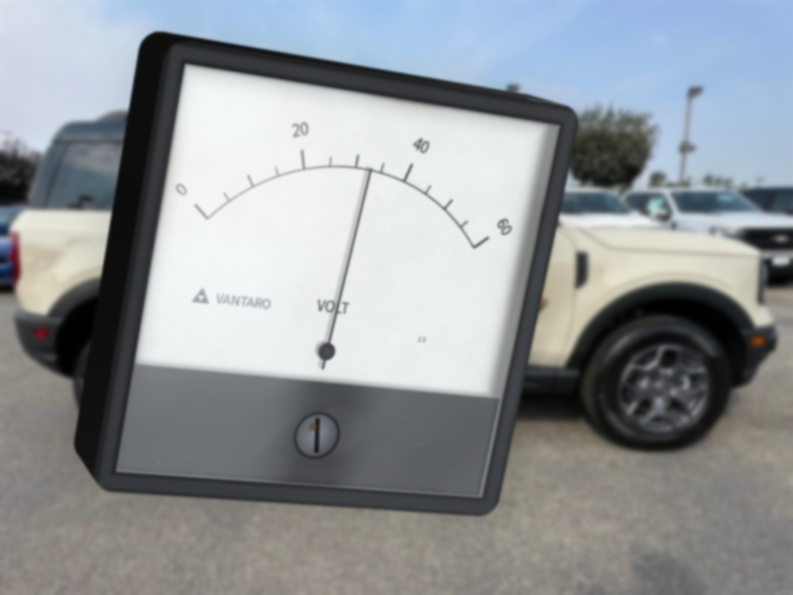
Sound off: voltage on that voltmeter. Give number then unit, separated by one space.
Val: 32.5 V
